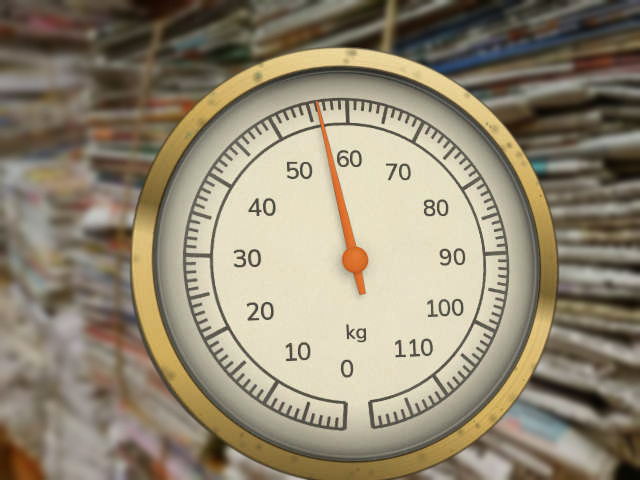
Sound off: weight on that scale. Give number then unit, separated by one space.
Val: 56 kg
